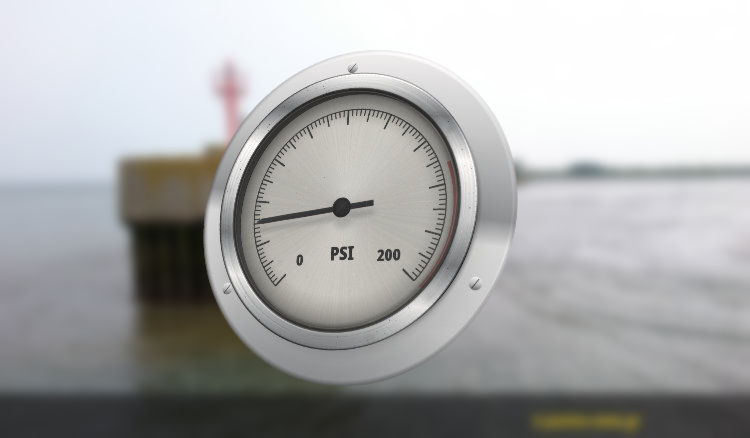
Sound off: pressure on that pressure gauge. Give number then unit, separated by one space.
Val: 30 psi
